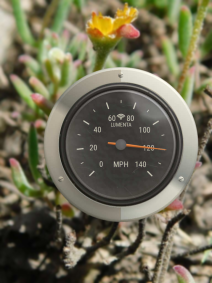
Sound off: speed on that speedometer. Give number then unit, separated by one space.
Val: 120 mph
